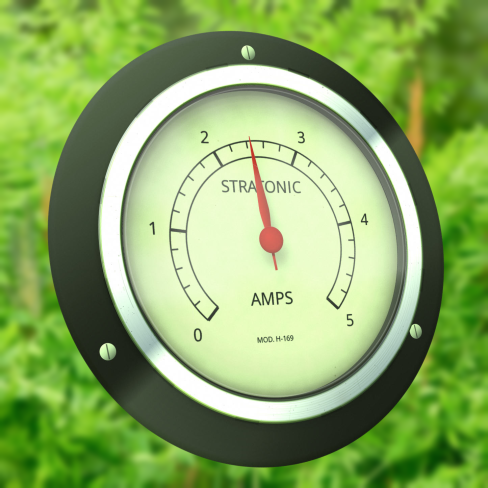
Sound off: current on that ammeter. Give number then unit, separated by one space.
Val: 2.4 A
